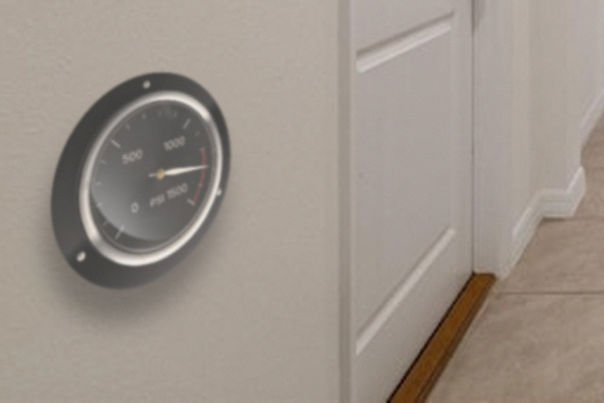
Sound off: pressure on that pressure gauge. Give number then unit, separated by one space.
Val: 1300 psi
